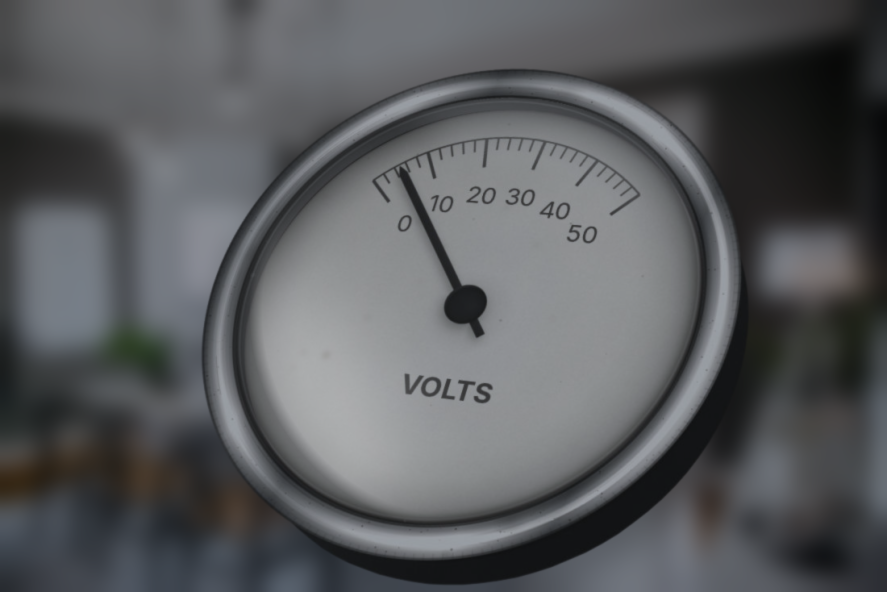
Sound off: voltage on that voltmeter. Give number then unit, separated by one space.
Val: 5 V
